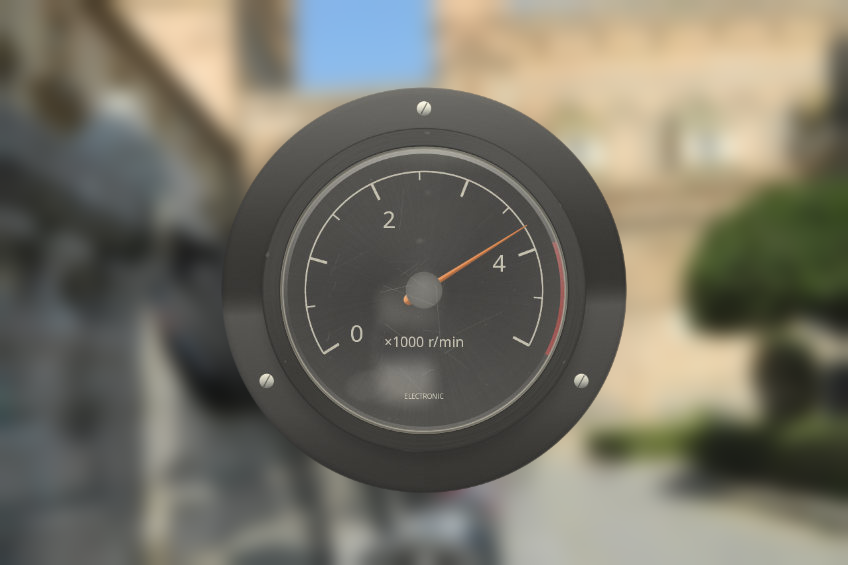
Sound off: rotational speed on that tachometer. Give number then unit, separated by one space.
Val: 3750 rpm
